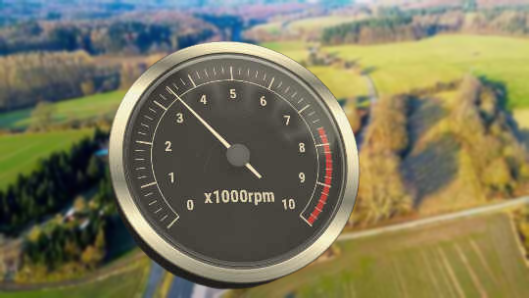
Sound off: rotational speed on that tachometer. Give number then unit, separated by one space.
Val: 3400 rpm
